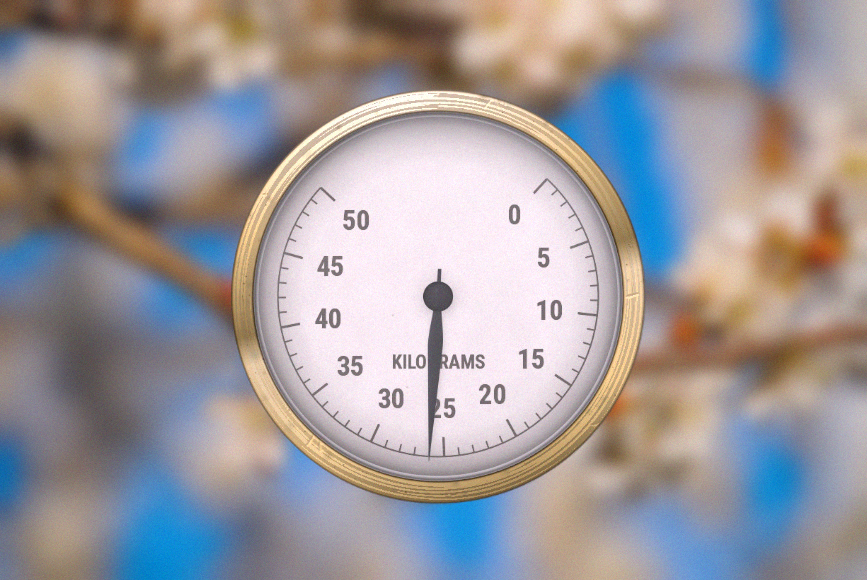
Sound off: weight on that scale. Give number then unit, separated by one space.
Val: 26 kg
